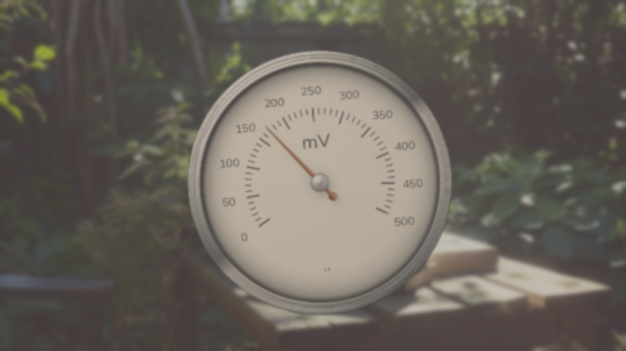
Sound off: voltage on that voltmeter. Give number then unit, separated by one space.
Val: 170 mV
